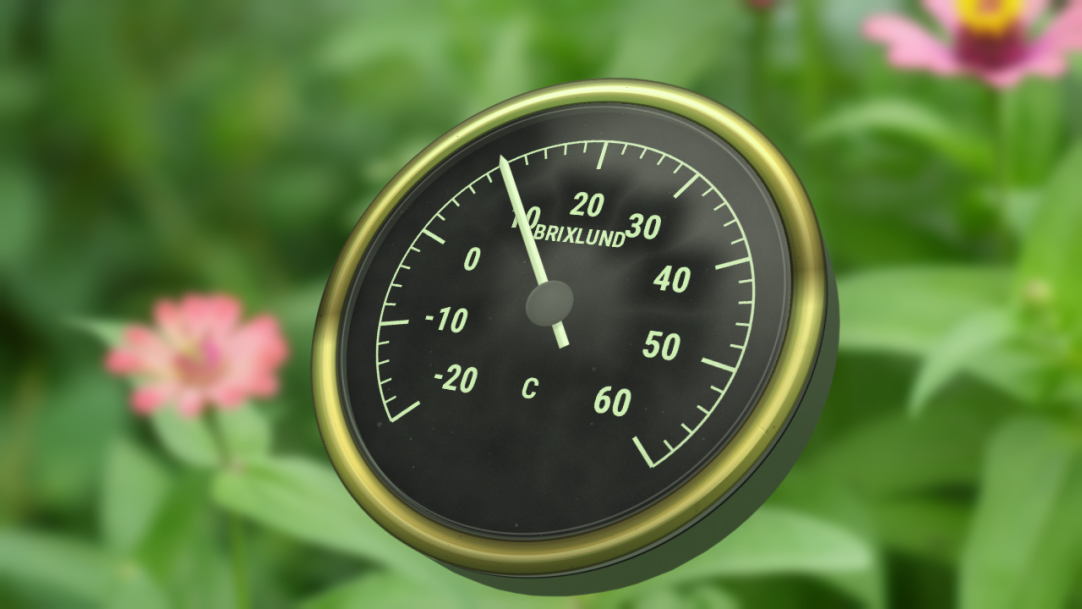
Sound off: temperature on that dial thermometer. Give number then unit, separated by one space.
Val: 10 °C
